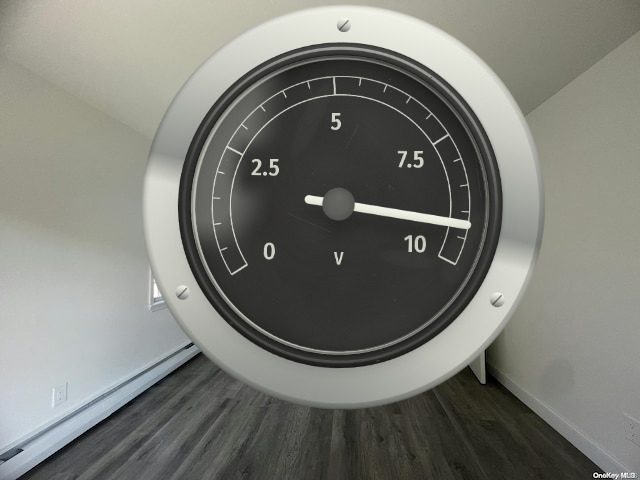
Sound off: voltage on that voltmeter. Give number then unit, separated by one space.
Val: 9.25 V
